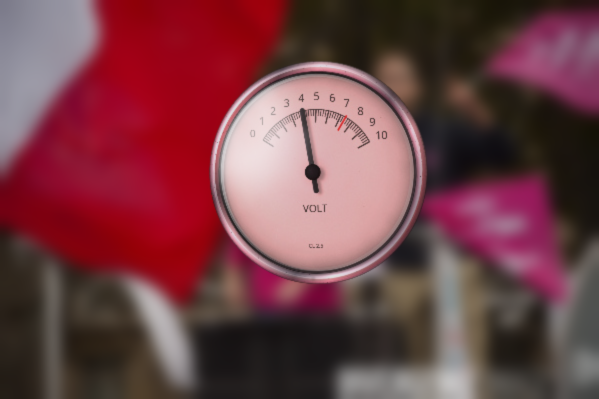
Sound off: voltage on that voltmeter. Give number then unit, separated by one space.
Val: 4 V
